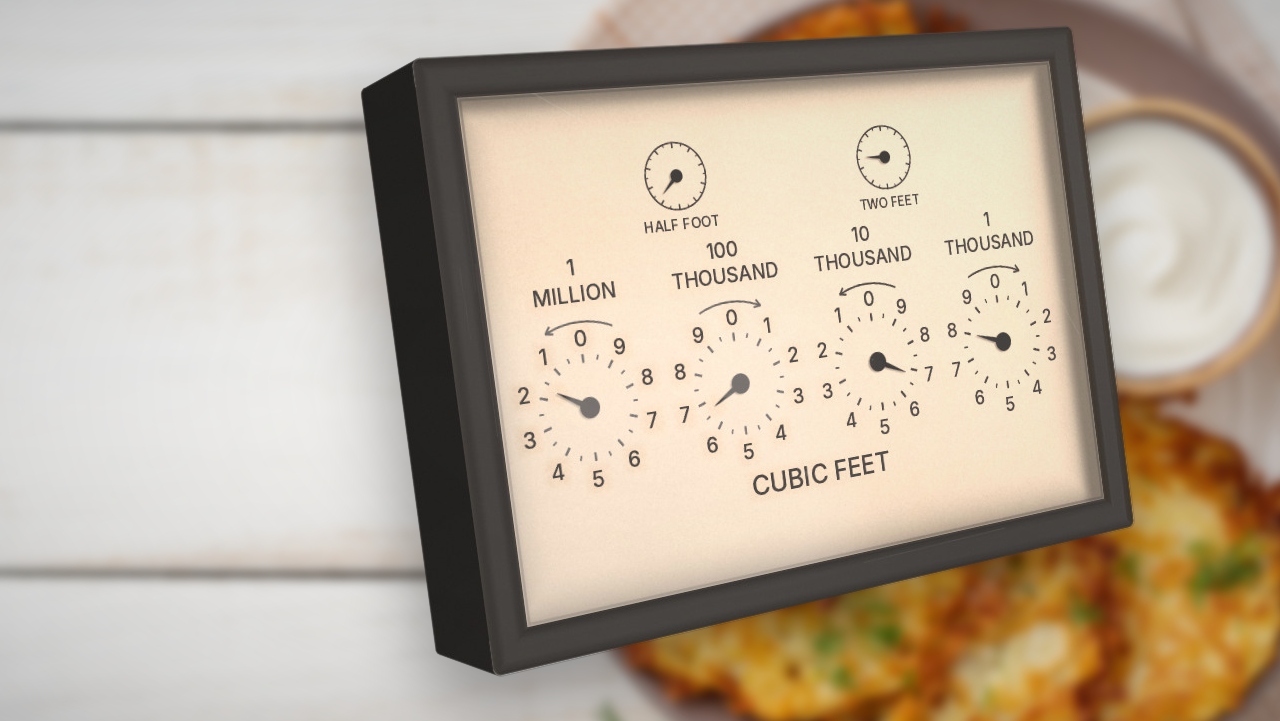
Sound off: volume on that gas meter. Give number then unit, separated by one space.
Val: 166800 ft³
